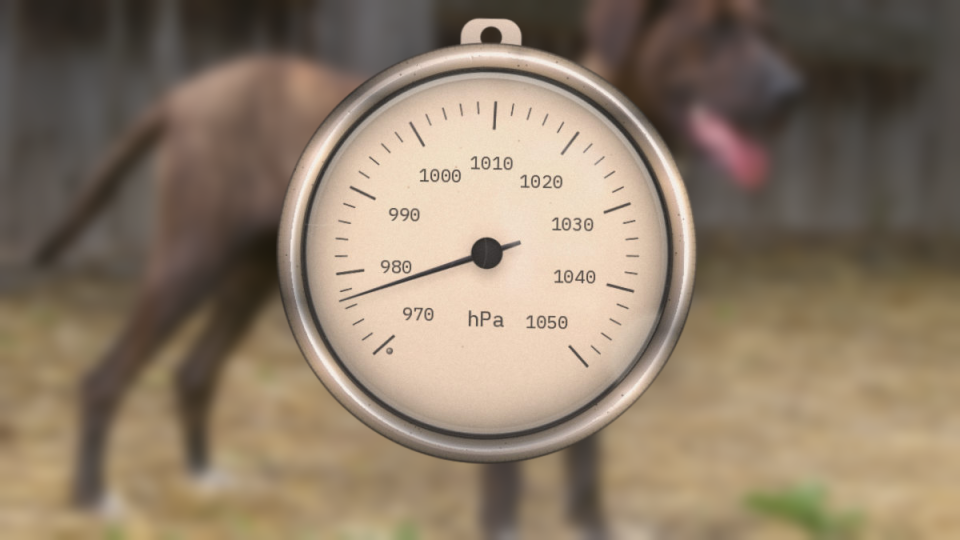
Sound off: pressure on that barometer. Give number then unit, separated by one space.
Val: 977 hPa
